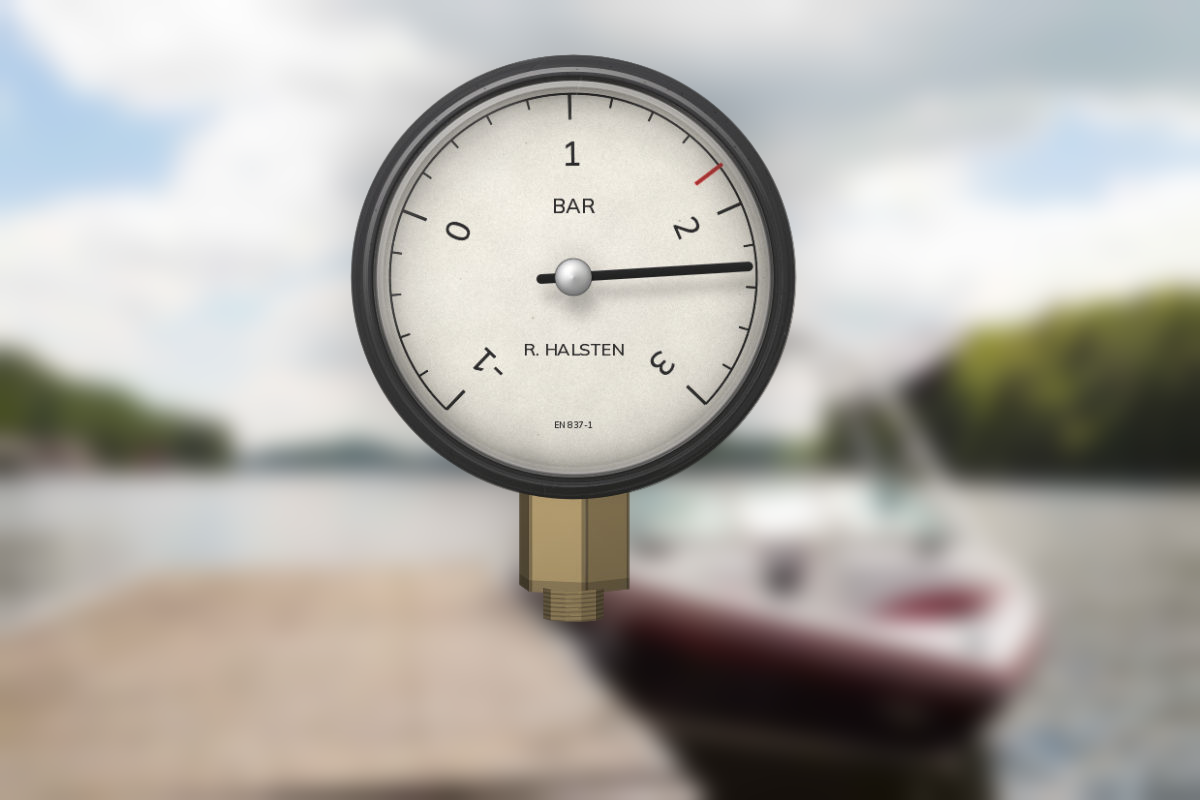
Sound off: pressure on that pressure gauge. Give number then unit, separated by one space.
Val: 2.3 bar
